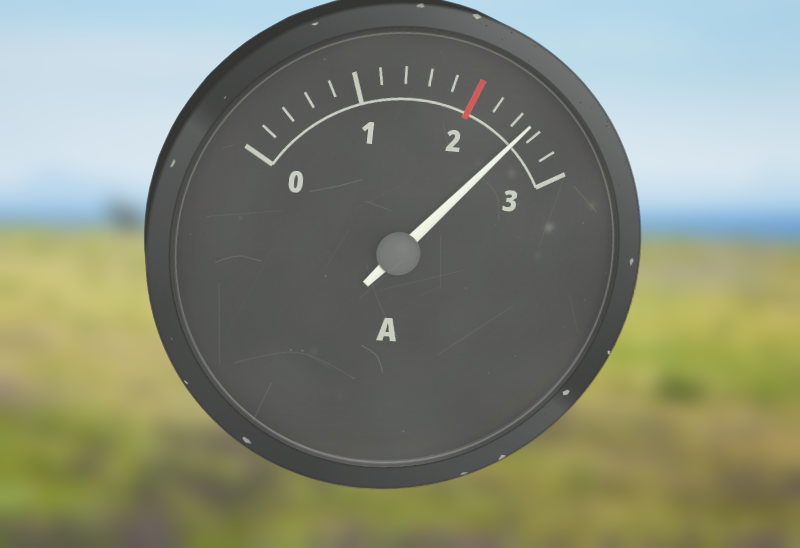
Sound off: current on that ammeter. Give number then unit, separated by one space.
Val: 2.5 A
